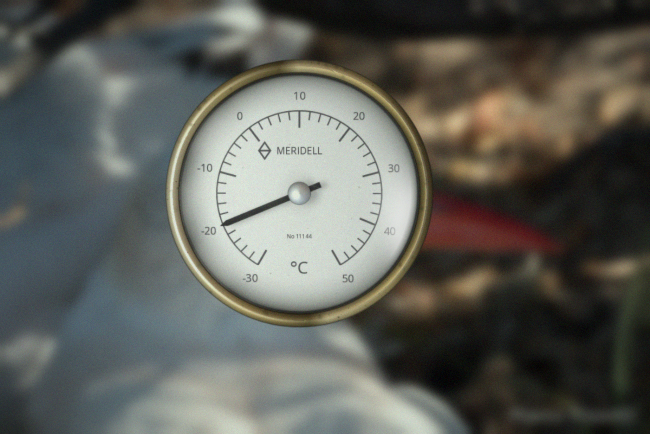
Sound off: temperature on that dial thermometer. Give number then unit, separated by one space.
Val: -20 °C
